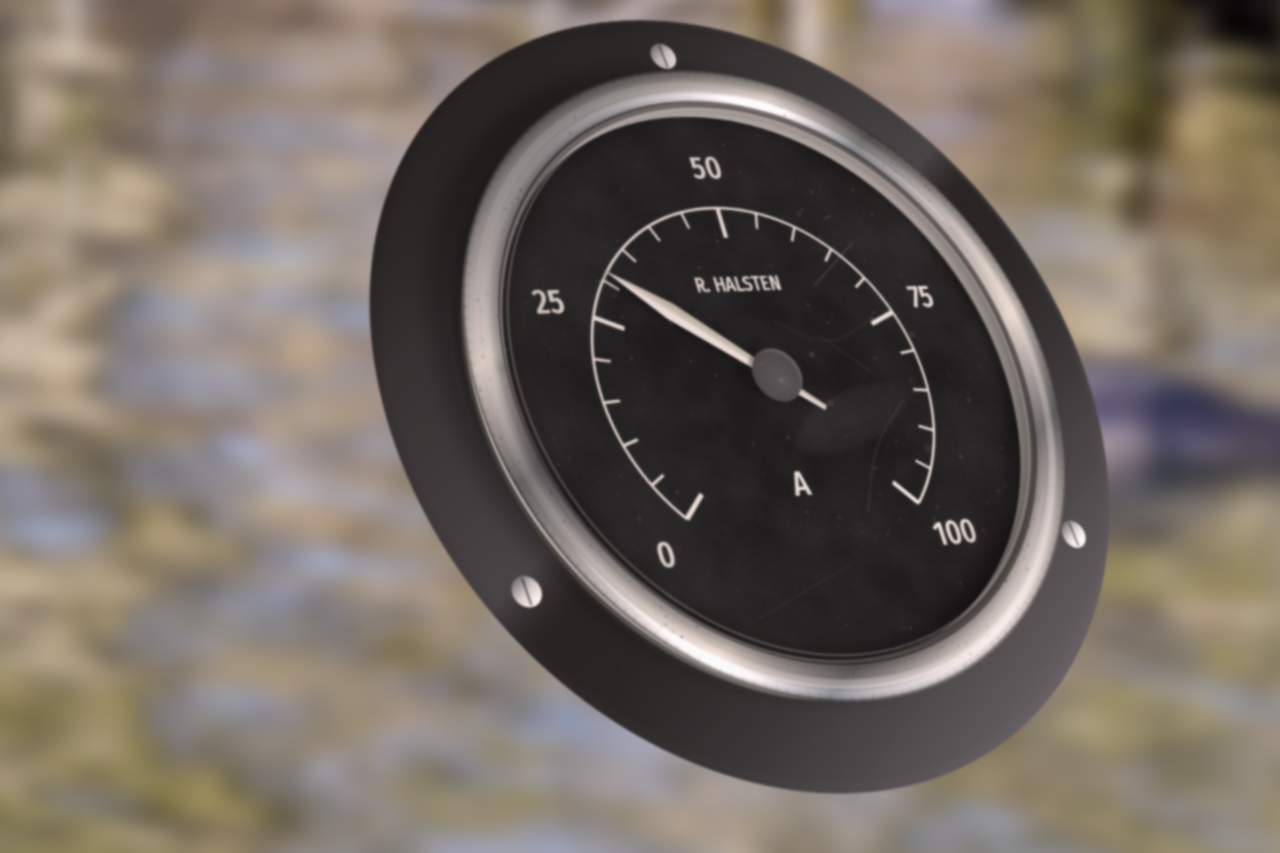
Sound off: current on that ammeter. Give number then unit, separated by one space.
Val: 30 A
